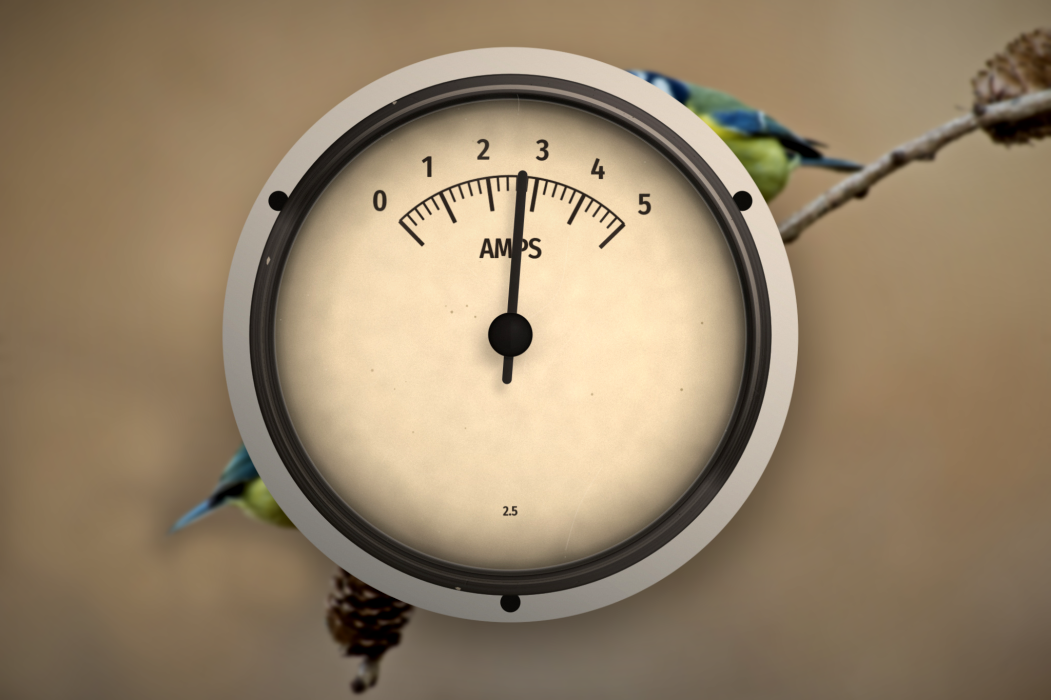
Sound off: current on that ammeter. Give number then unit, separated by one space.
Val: 2.7 A
